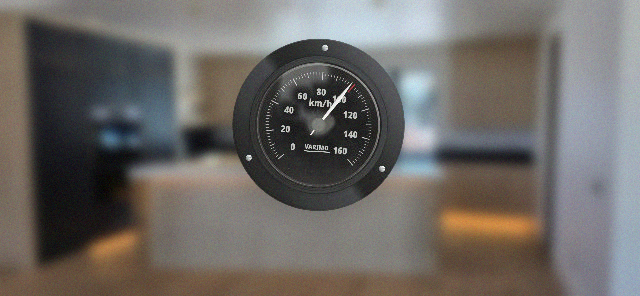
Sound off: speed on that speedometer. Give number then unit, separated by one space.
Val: 100 km/h
